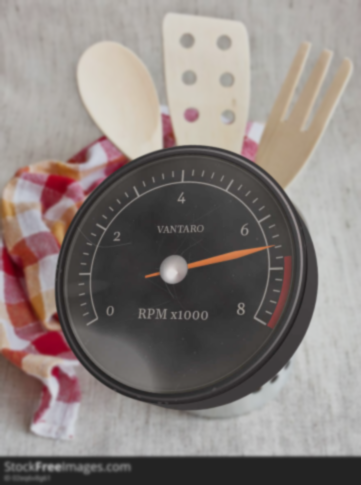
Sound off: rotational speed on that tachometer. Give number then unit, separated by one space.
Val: 6600 rpm
